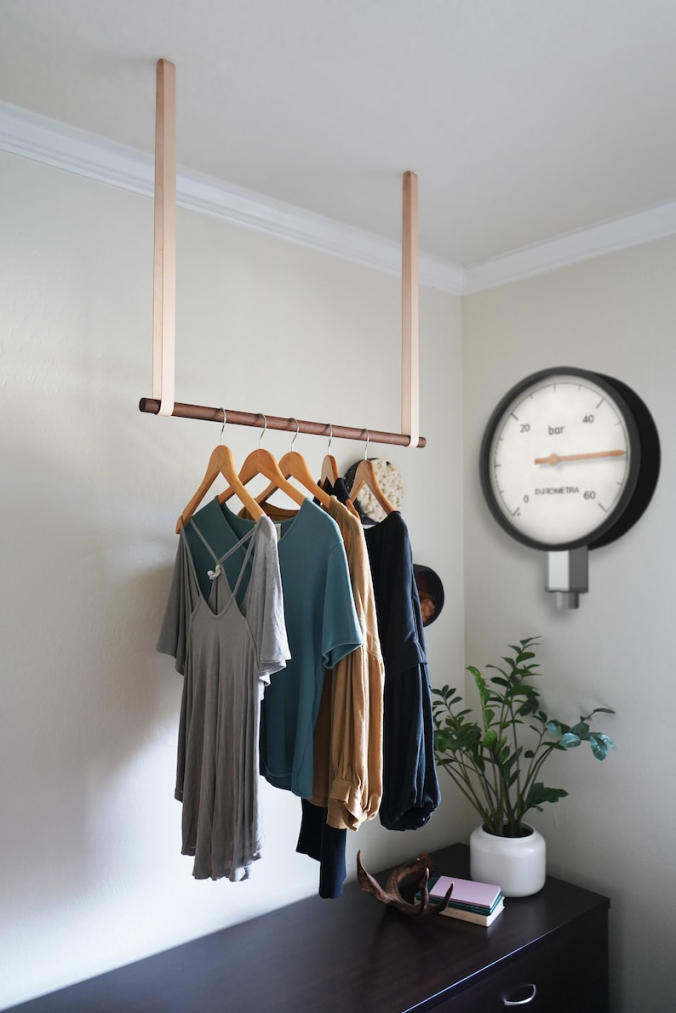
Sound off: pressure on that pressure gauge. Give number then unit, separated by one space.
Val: 50 bar
